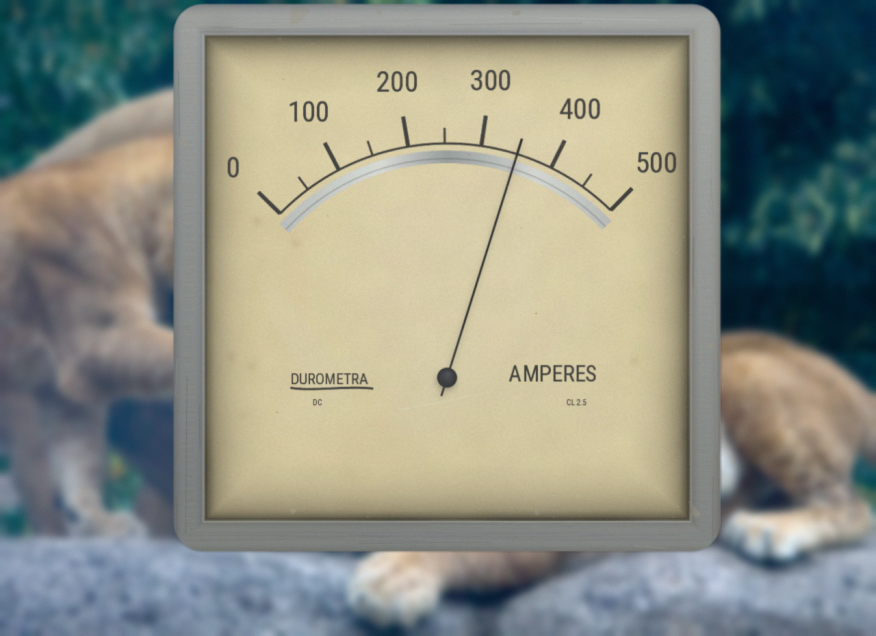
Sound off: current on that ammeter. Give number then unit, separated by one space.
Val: 350 A
